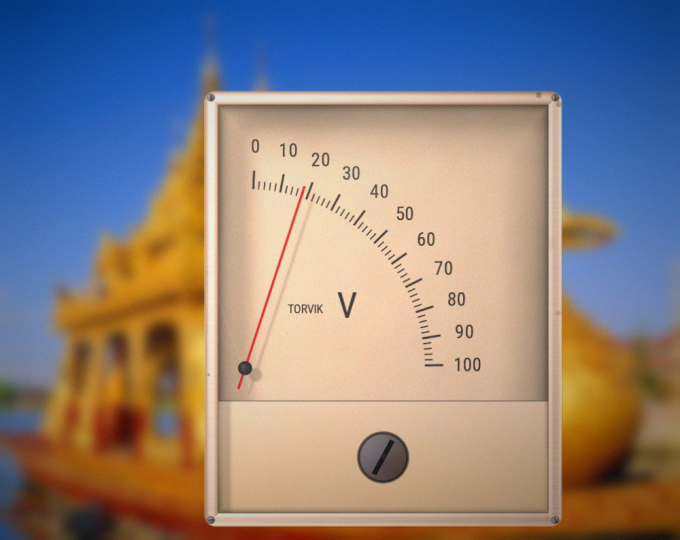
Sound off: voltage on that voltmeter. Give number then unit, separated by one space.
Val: 18 V
